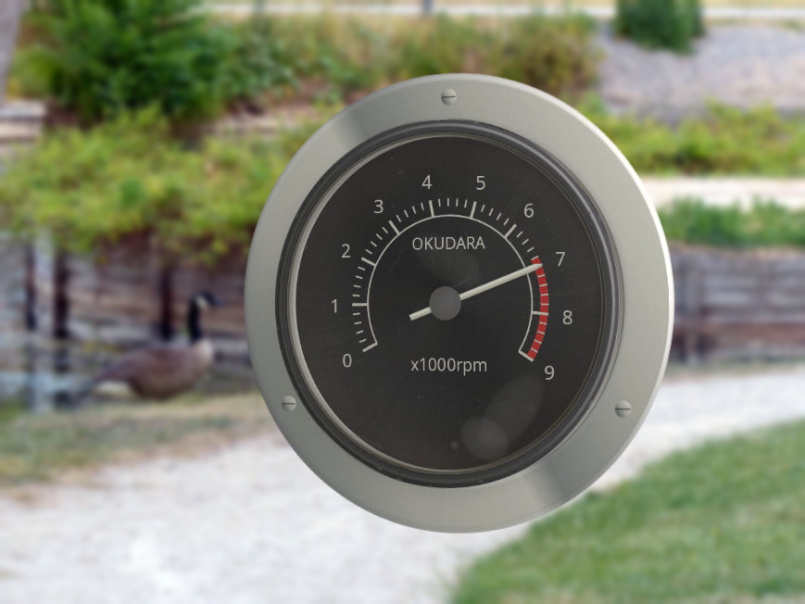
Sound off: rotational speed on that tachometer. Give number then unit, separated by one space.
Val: 7000 rpm
